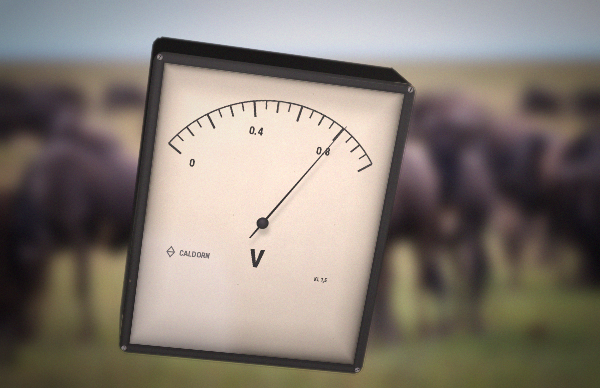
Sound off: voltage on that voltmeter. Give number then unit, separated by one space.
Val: 0.8 V
